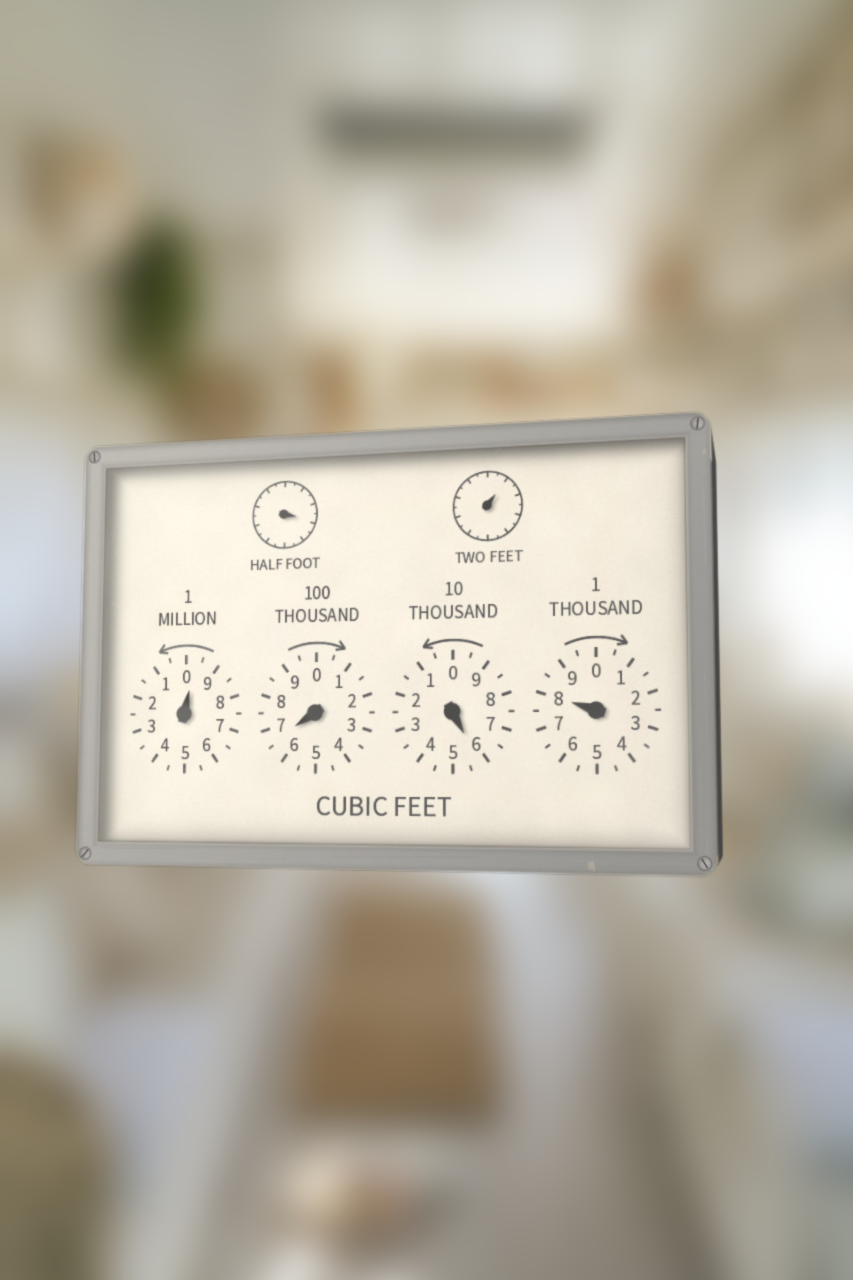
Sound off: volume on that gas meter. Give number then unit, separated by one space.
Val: 965800 ft³
